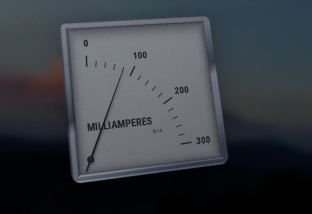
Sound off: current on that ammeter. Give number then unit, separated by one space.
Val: 80 mA
